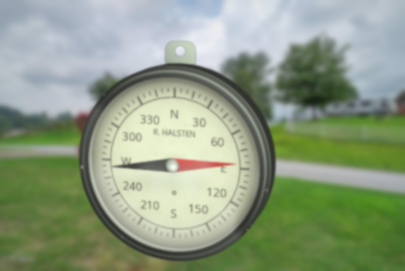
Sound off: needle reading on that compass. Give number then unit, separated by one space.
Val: 85 °
